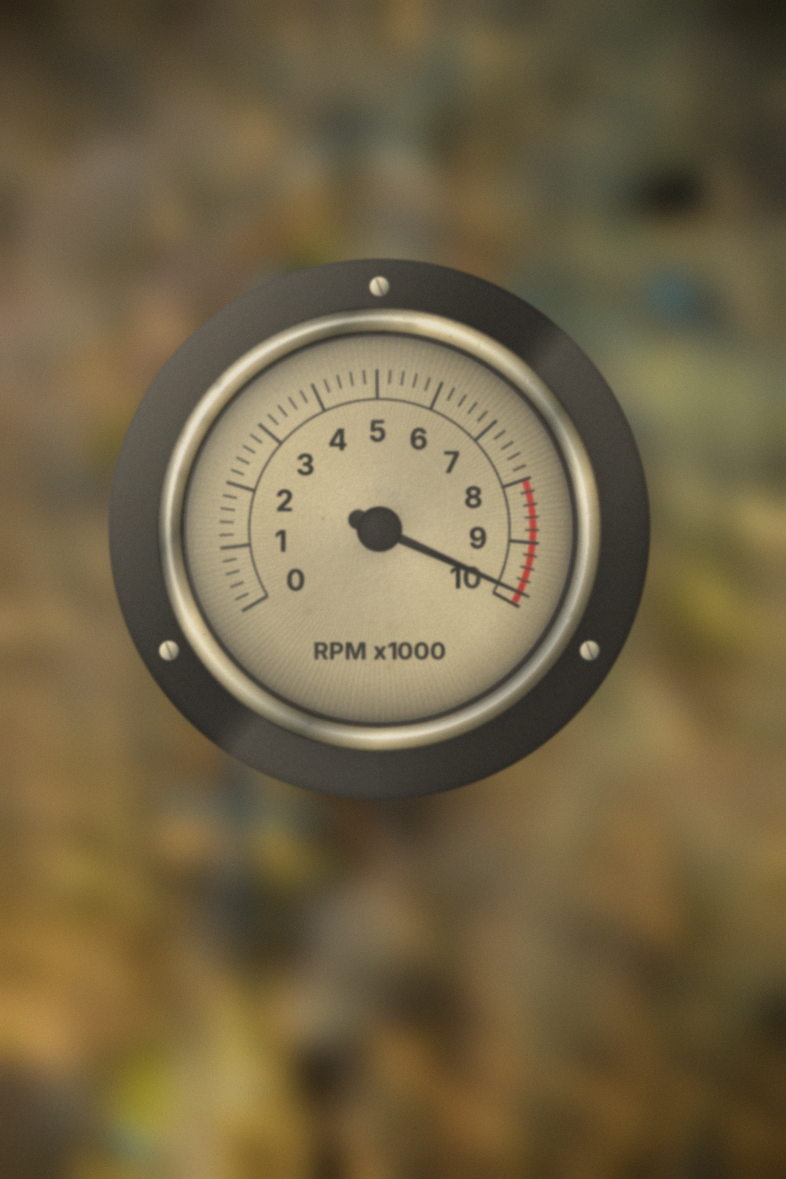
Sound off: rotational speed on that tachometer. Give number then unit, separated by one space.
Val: 9800 rpm
